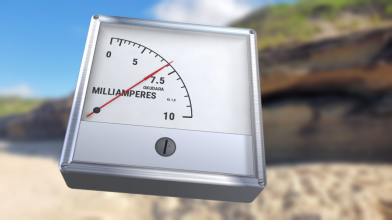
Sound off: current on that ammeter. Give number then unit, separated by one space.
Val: 7 mA
